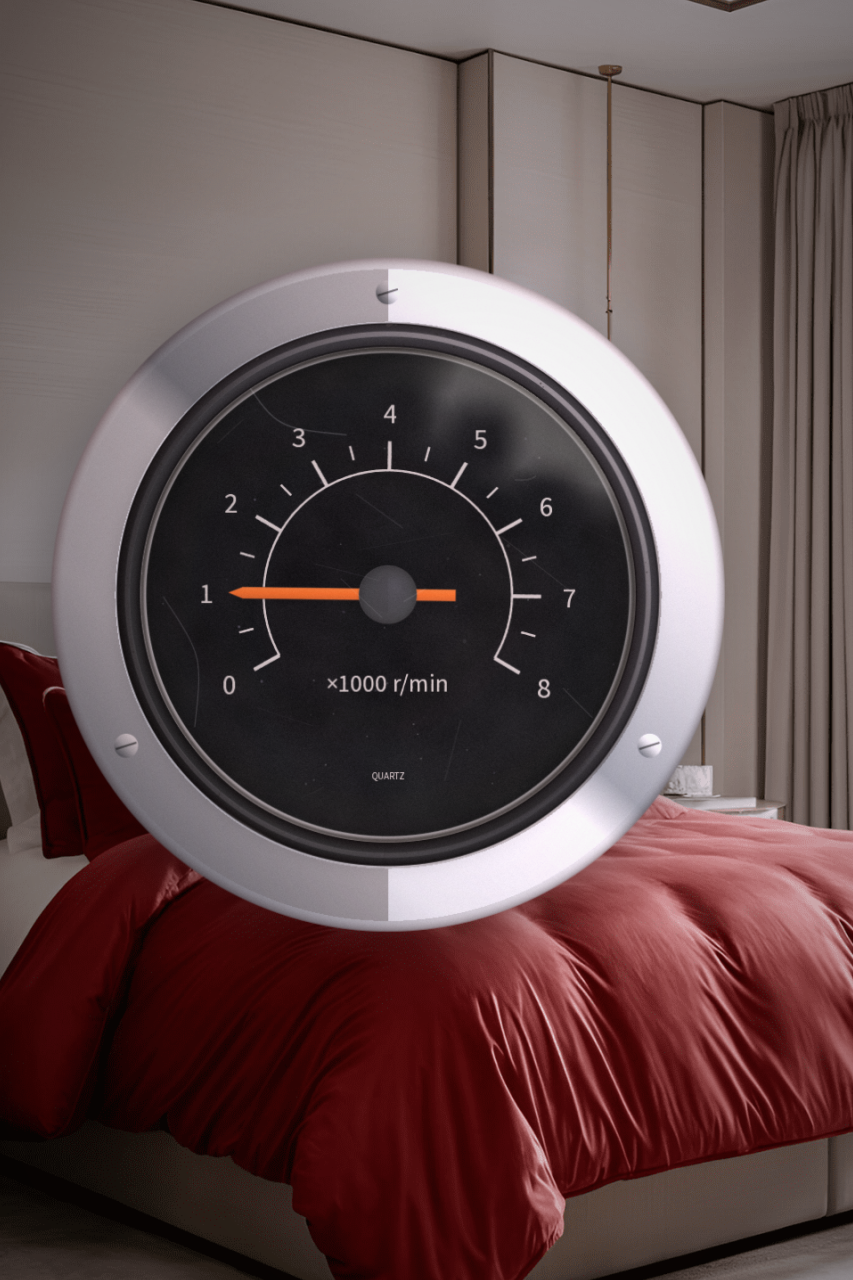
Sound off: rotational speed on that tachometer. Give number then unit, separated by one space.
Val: 1000 rpm
